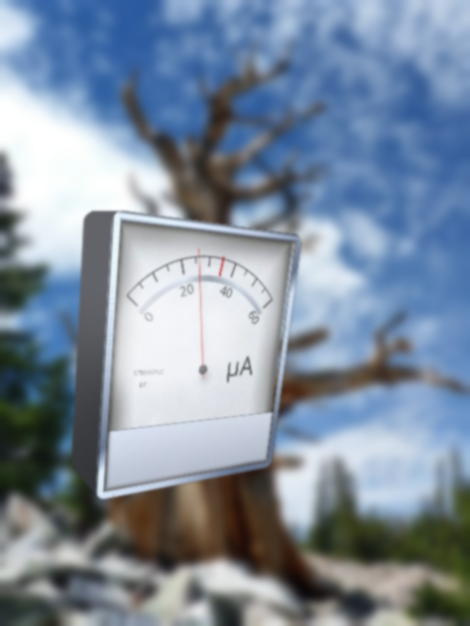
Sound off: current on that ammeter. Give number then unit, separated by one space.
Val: 25 µA
